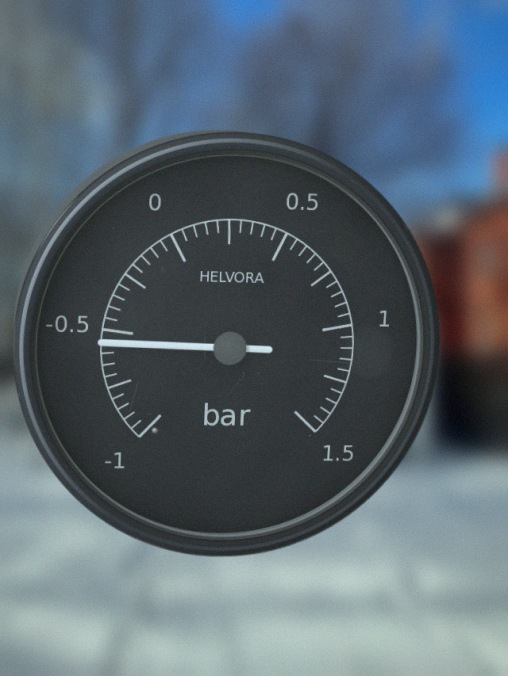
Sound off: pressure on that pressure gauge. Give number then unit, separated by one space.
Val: -0.55 bar
